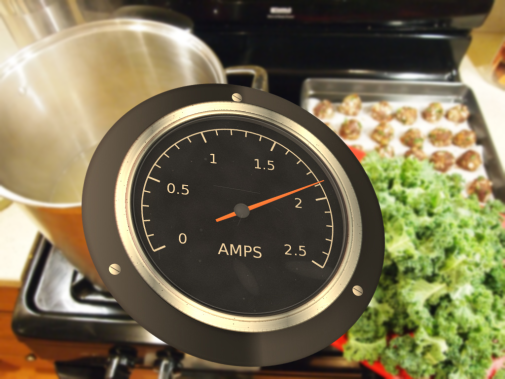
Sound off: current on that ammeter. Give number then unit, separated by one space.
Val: 1.9 A
